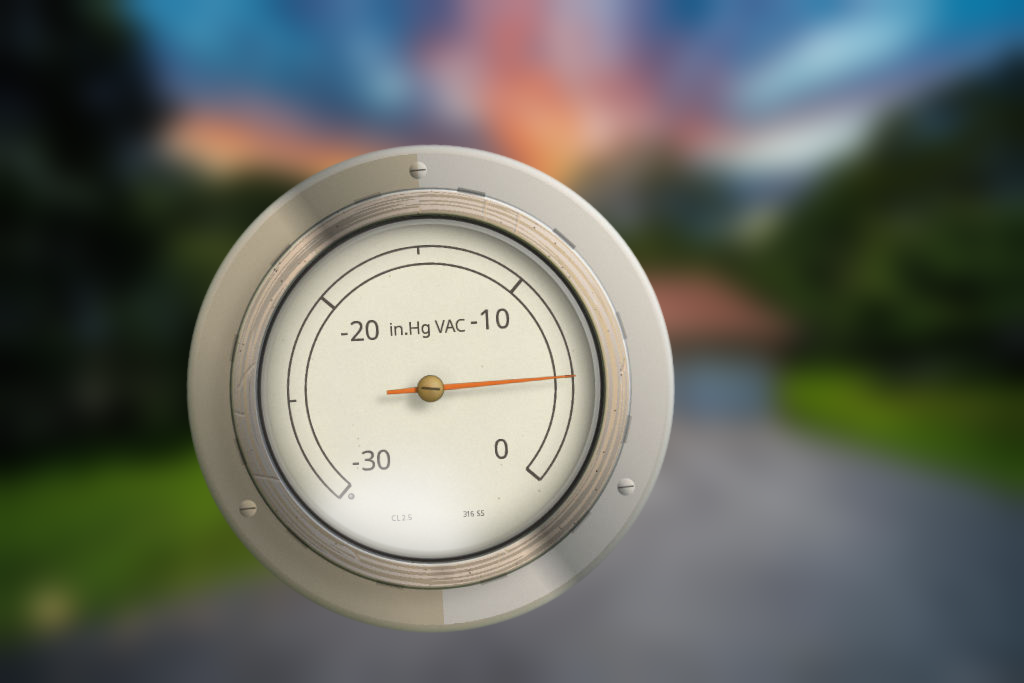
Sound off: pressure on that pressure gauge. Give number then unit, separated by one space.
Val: -5 inHg
